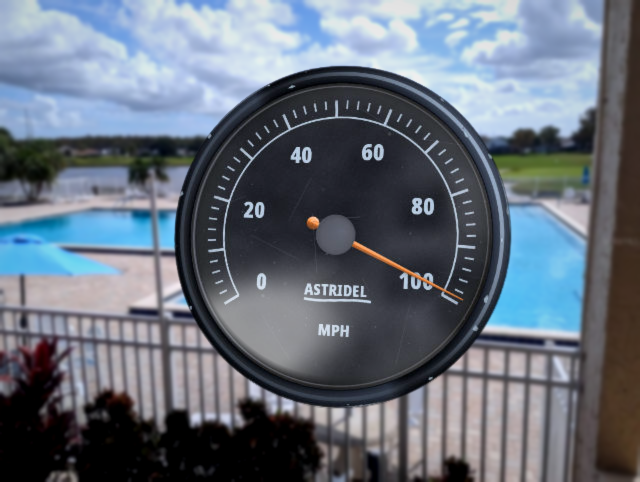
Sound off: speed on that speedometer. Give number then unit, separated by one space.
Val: 99 mph
